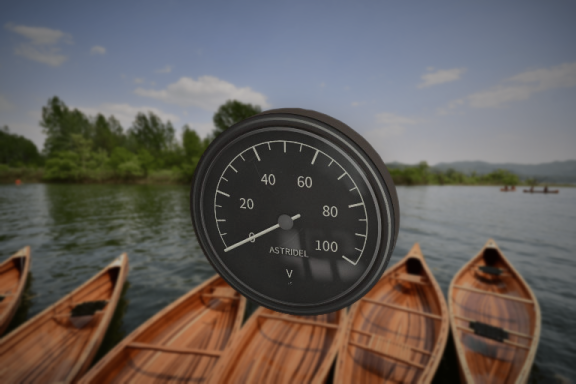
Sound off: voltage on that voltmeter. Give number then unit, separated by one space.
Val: 0 V
